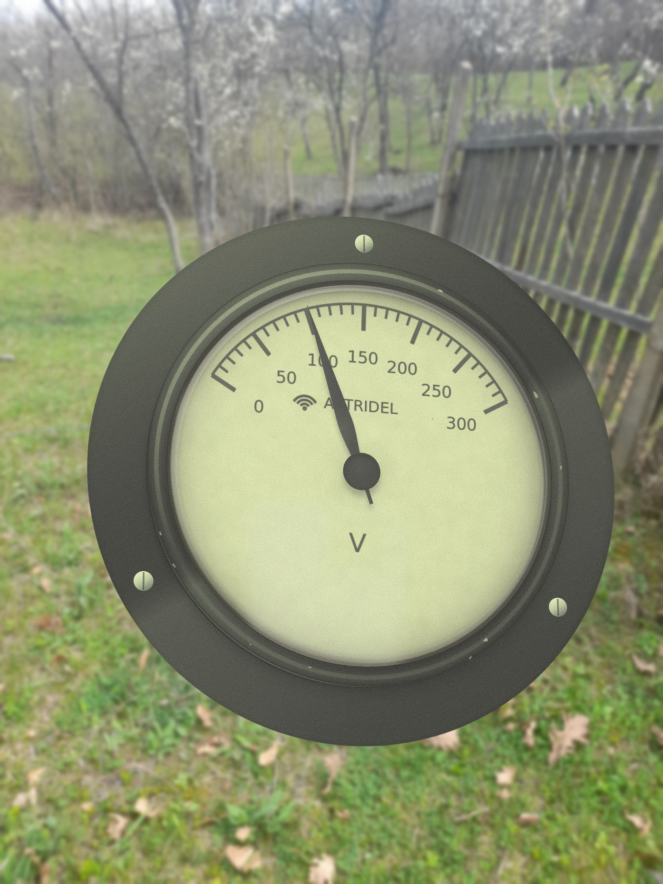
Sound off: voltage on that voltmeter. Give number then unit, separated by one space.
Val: 100 V
